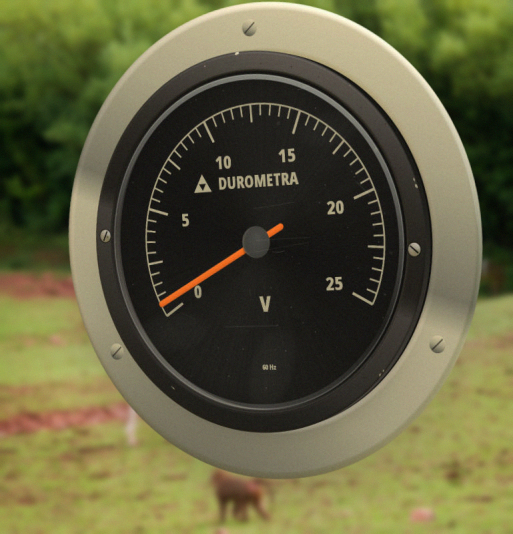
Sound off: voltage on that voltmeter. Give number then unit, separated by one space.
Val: 0.5 V
